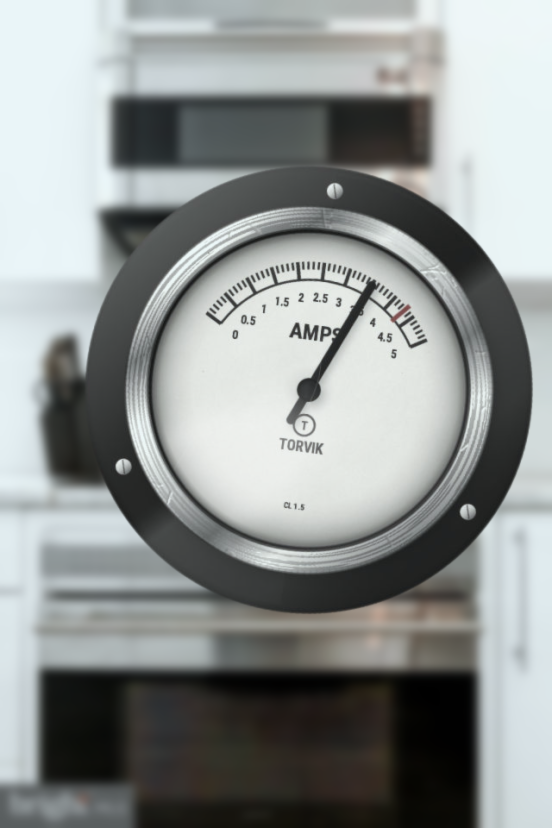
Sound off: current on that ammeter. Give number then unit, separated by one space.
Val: 3.5 A
